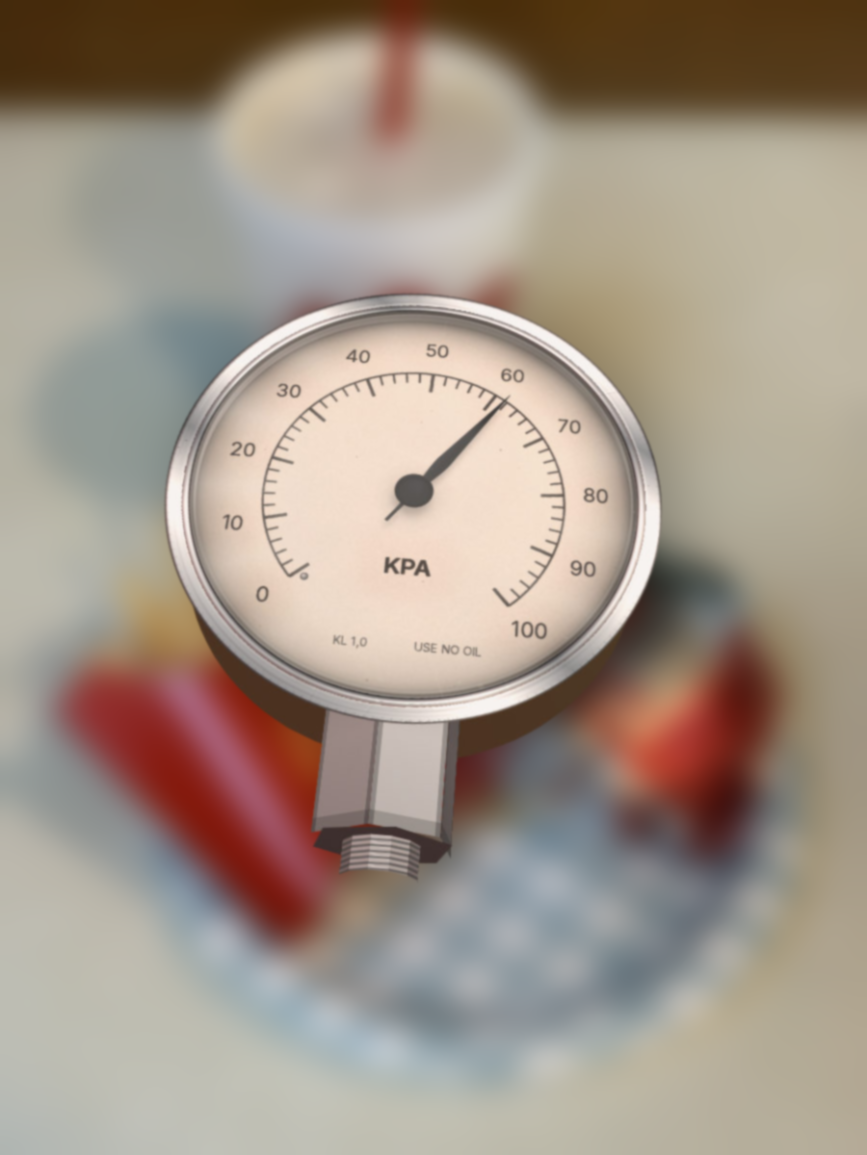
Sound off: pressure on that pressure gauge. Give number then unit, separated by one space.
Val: 62 kPa
